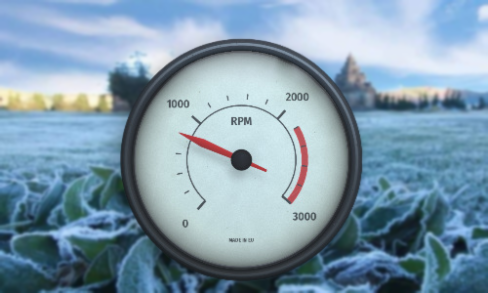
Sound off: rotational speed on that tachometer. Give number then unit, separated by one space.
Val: 800 rpm
